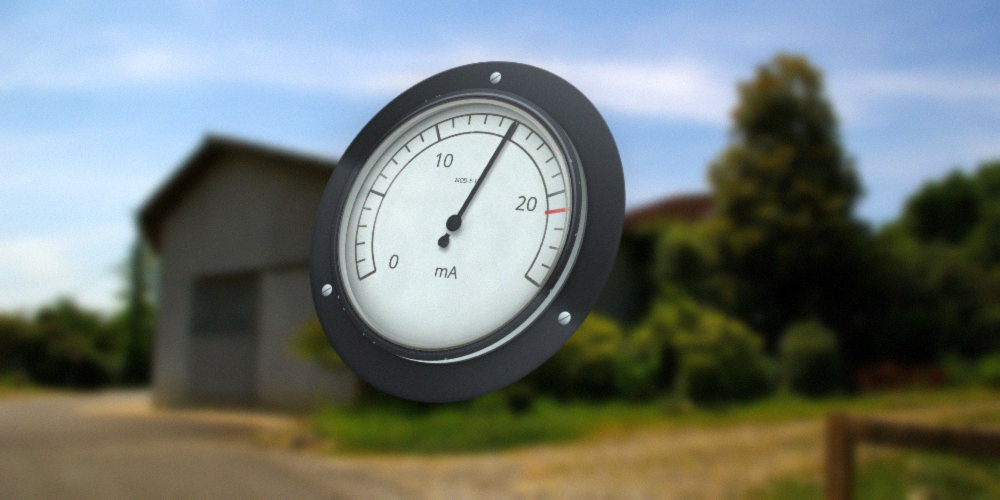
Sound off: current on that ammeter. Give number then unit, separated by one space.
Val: 15 mA
